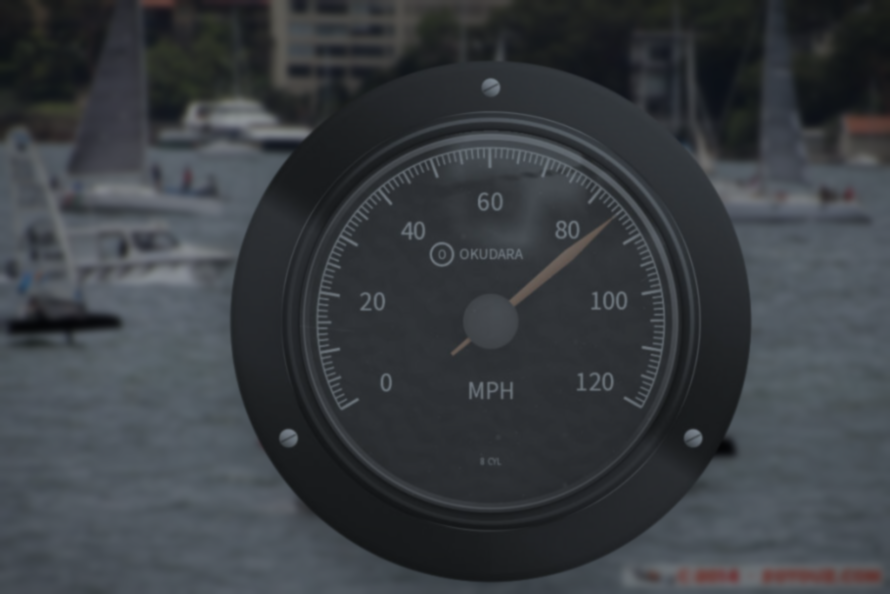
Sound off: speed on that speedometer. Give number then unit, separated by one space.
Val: 85 mph
